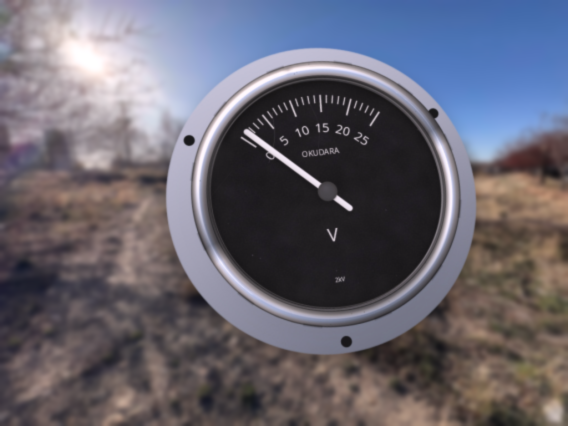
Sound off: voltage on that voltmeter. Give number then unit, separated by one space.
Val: 1 V
